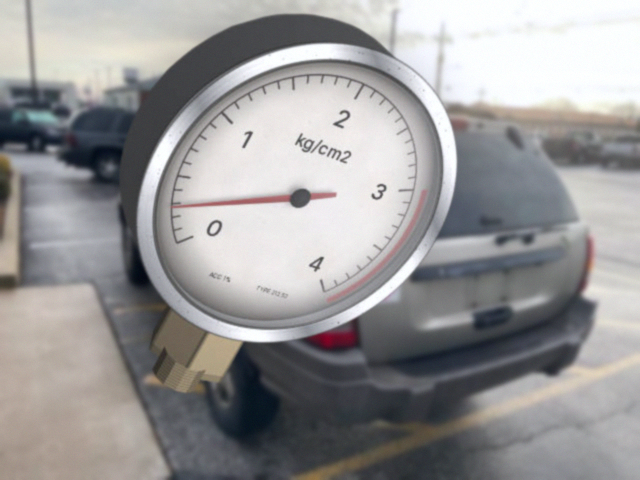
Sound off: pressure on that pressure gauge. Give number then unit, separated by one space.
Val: 0.3 kg/cm²
